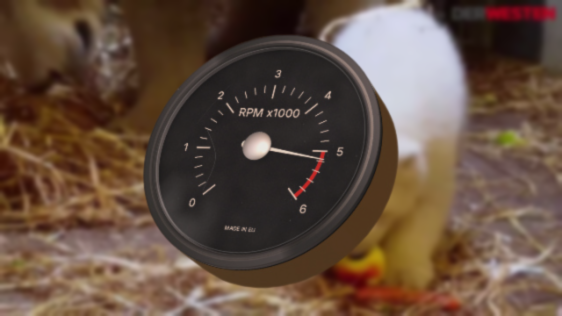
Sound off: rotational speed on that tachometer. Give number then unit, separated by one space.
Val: 5200 rpm
